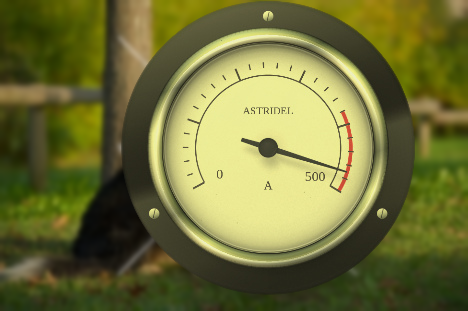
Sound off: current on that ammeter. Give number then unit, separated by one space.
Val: 470 A
